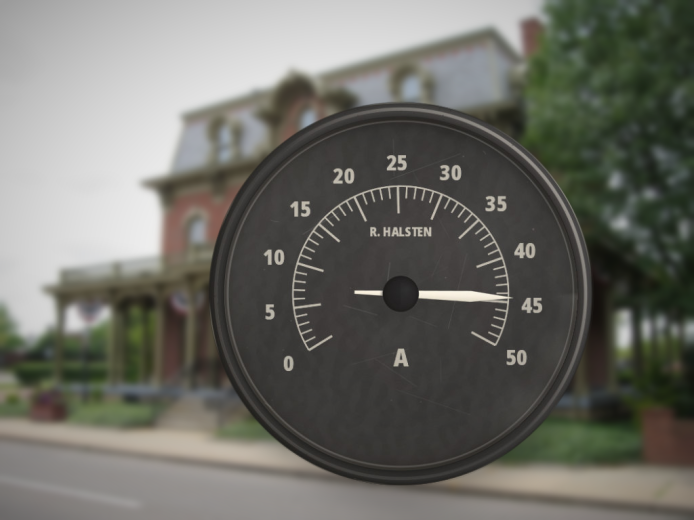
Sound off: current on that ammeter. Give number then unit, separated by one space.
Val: 44.5 A
